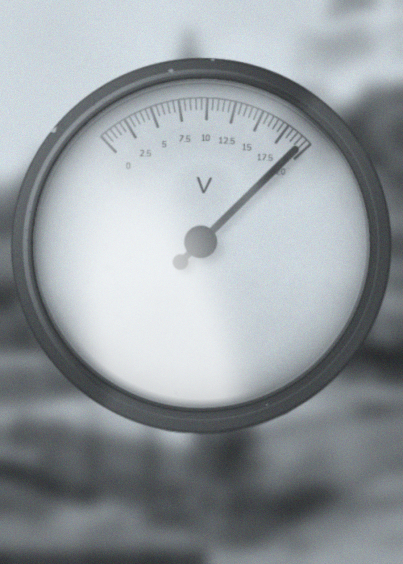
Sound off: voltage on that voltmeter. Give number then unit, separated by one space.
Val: 19.5 V
